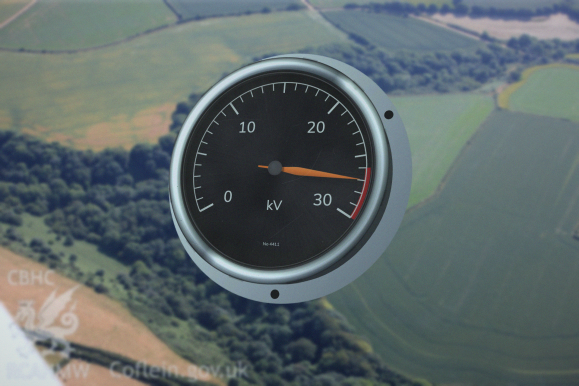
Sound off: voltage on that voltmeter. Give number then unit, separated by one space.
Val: 27 kV
